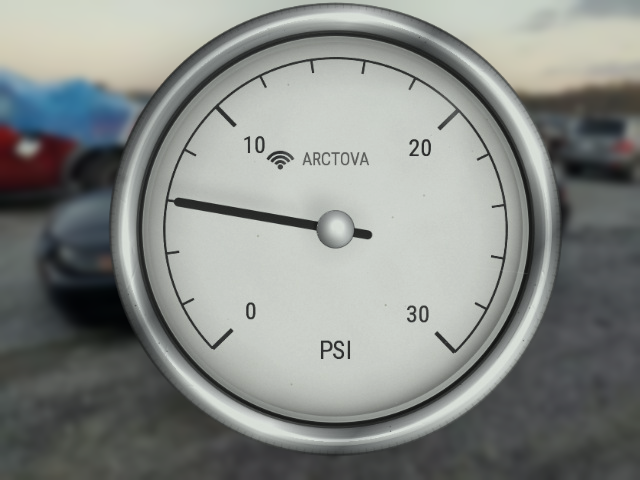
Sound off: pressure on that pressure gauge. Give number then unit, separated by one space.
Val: 6 psi
